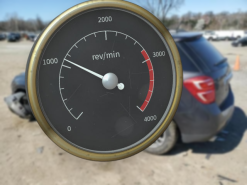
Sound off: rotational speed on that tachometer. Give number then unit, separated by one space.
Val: 1100 rpm
